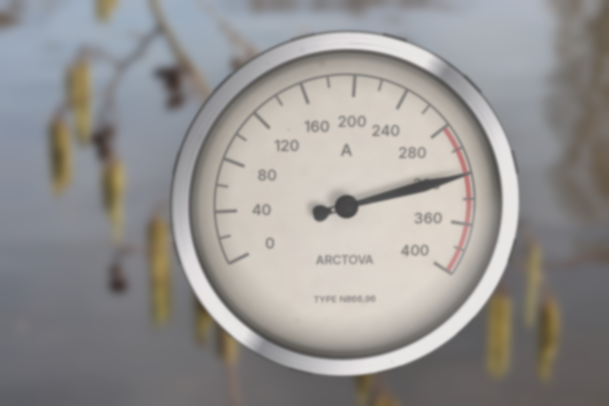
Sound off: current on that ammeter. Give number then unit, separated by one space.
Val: 320 A
